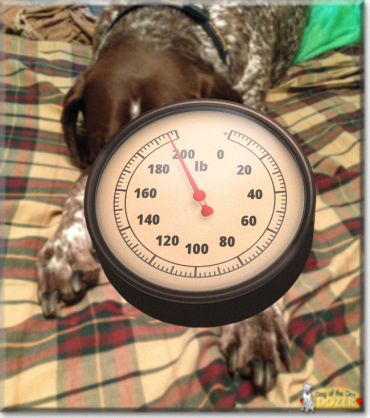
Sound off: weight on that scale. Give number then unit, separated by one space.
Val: 196 lb
